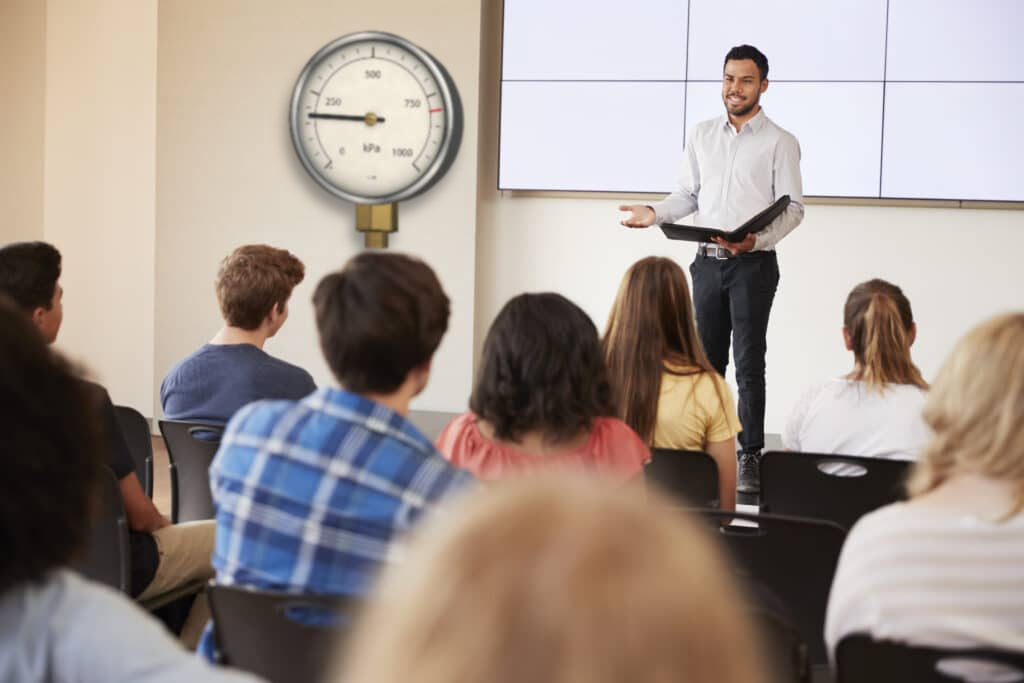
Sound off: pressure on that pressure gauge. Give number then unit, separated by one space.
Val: 175 kPa
